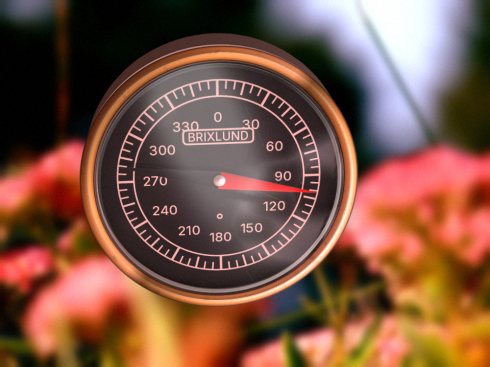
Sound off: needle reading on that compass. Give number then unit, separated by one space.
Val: 100 °
